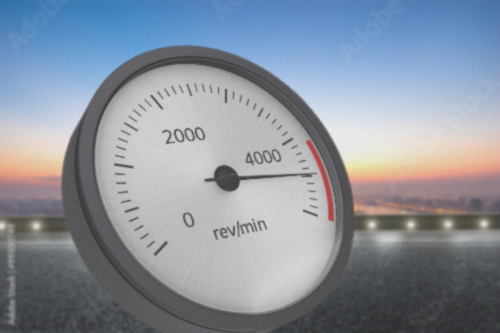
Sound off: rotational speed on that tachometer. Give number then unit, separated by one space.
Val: 4500 rpm
